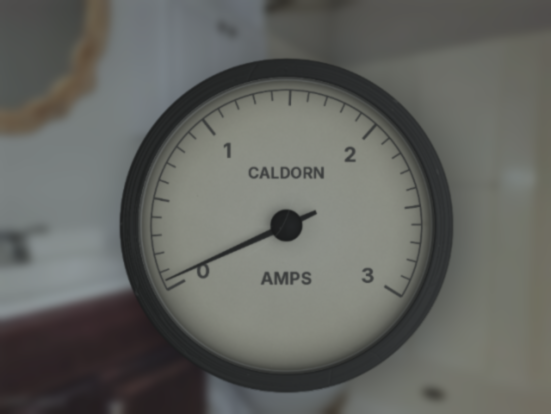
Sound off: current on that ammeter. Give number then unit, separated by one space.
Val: 0.05 A
